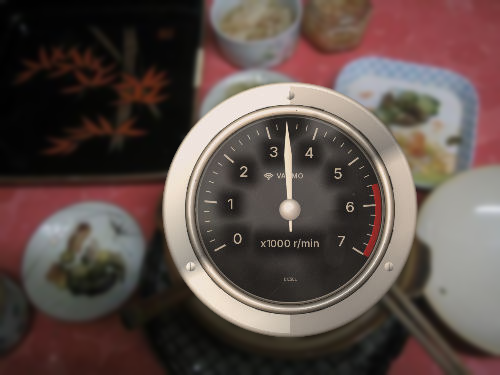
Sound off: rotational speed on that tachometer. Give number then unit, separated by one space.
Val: 3400 rpm
